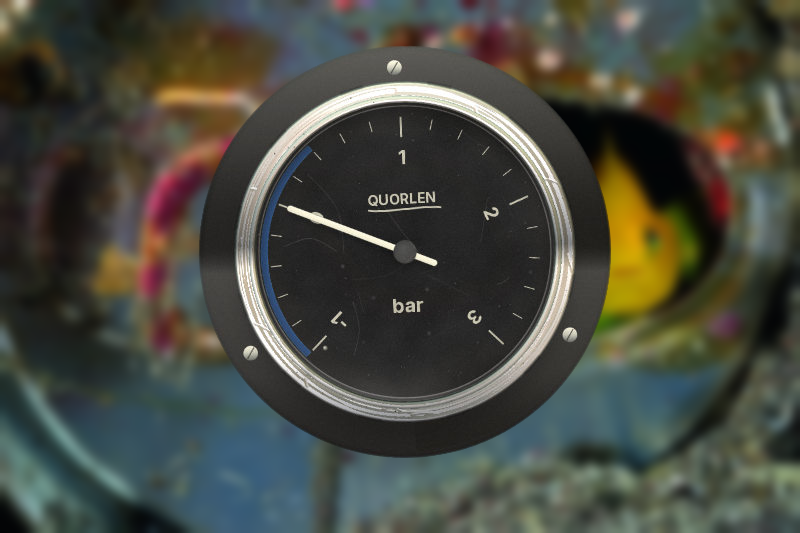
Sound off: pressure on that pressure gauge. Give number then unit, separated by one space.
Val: 0 bar
